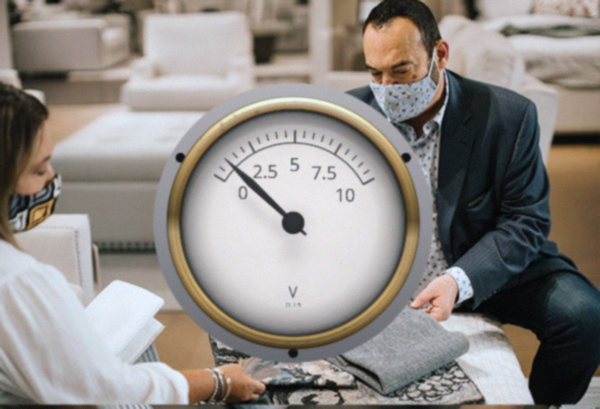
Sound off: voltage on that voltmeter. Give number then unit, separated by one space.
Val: 1 V
